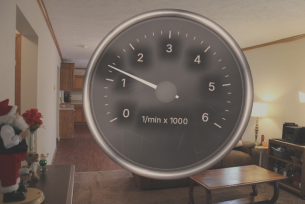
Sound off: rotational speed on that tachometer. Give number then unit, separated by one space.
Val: 1300 rpm
